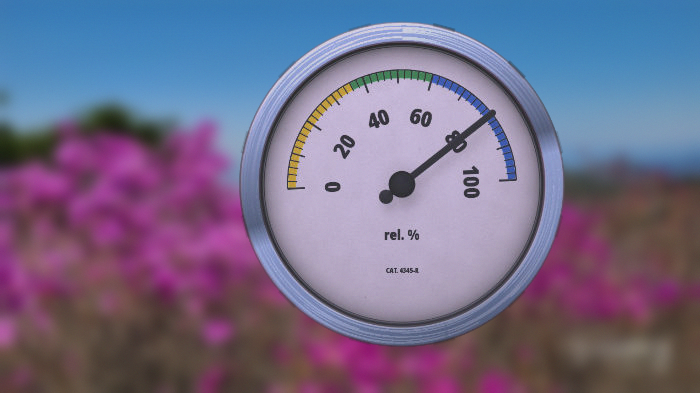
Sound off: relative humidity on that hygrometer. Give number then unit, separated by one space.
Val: 80 %
